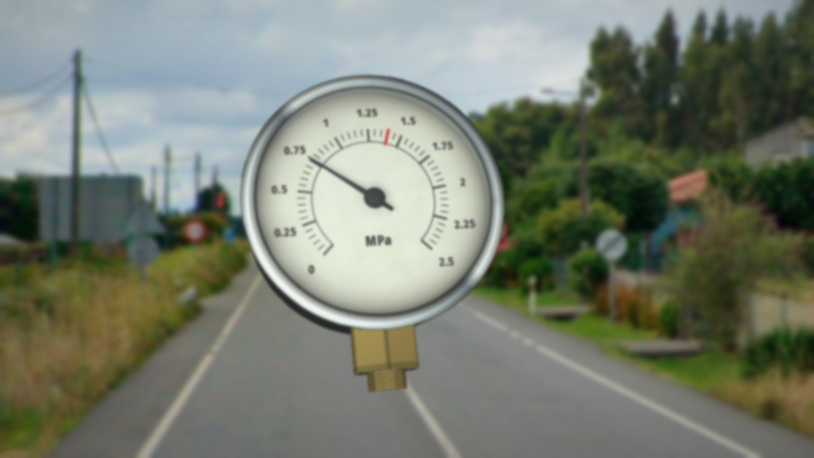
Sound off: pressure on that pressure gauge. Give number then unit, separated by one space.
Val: 0.75 MPa
